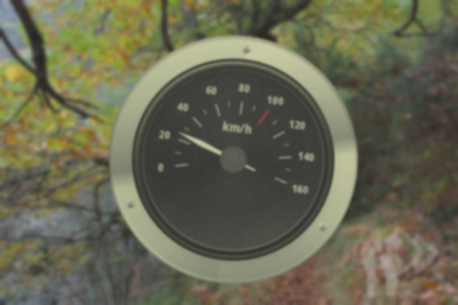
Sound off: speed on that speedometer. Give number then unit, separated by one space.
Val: 25 km/h
